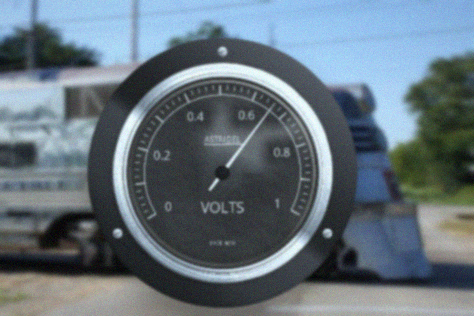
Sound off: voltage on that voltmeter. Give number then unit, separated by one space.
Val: 0.66 V
